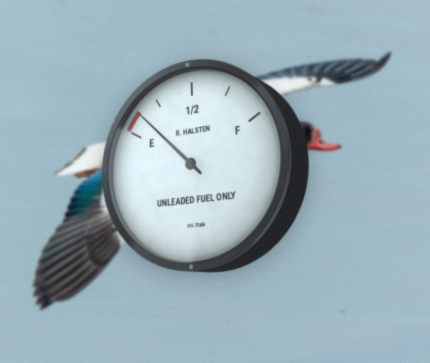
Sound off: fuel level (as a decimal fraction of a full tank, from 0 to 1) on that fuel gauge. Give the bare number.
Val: 0.125
